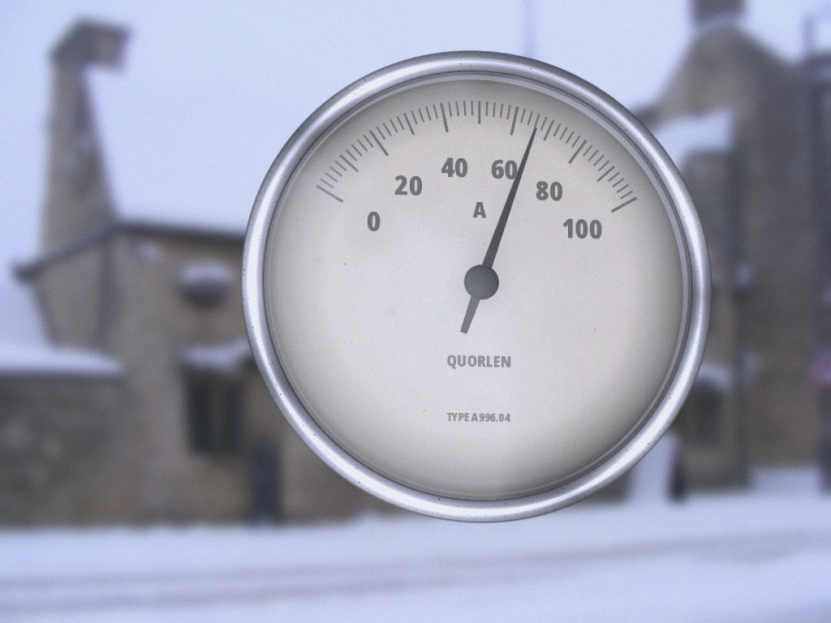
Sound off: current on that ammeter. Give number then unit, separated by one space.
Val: 66 A
